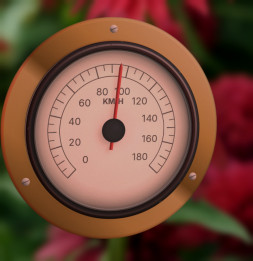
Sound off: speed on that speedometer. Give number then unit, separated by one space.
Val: 95 km/h
